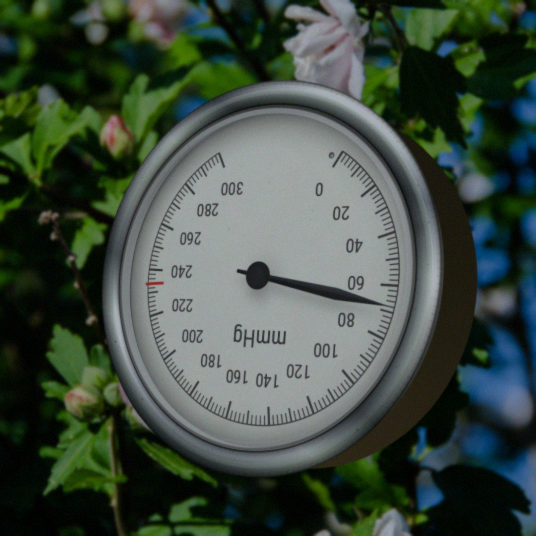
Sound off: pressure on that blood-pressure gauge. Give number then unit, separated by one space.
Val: 68 mmHg
